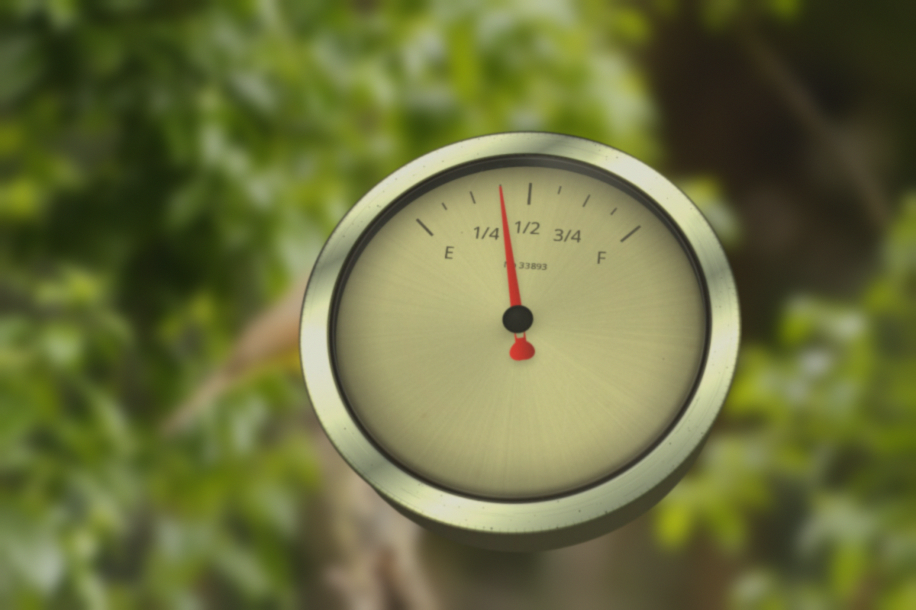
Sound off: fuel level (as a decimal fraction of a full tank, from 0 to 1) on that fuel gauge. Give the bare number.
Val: 0.375
